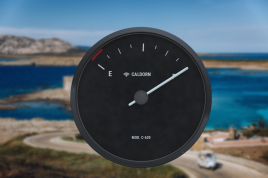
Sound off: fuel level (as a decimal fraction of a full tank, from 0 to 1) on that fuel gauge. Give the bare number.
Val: 1
